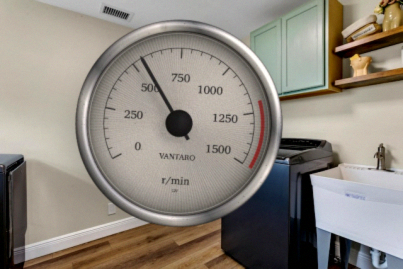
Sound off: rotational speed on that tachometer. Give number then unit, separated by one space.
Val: 550 rpm
